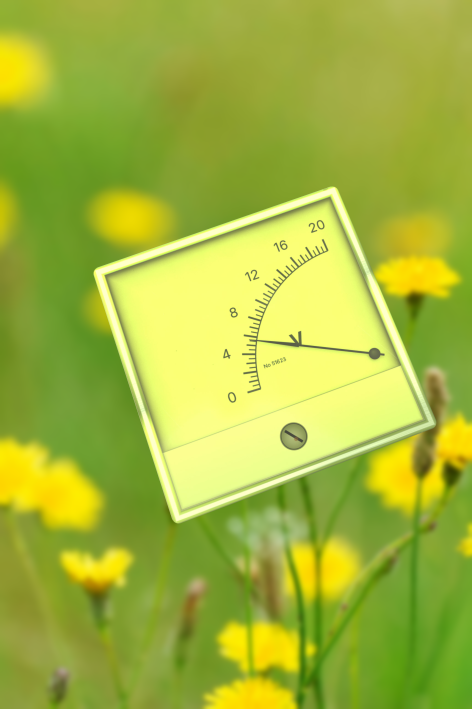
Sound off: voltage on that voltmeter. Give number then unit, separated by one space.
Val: 5.5 V
